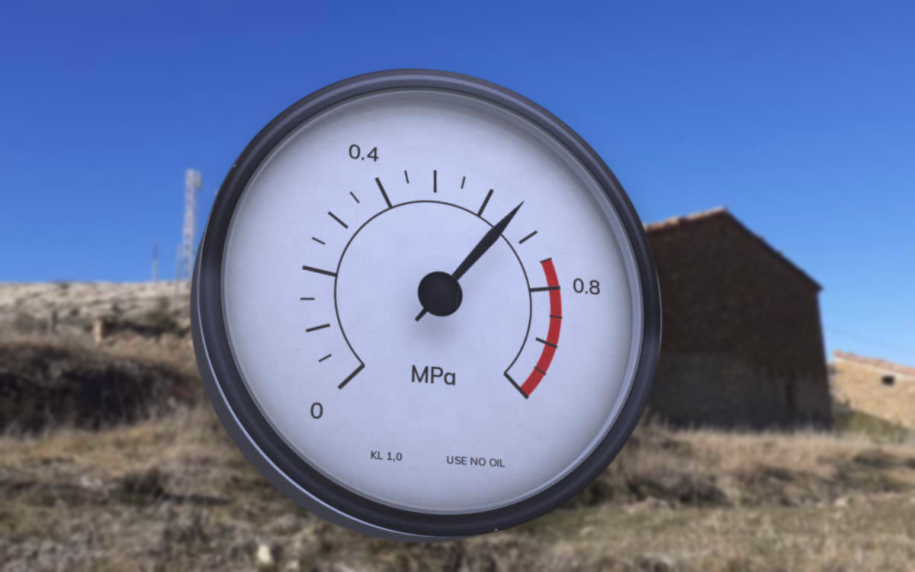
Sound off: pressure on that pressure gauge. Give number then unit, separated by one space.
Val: 0.65 MPa
